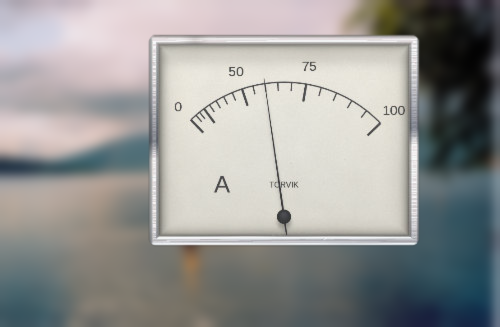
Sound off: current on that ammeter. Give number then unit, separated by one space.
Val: 60 A
